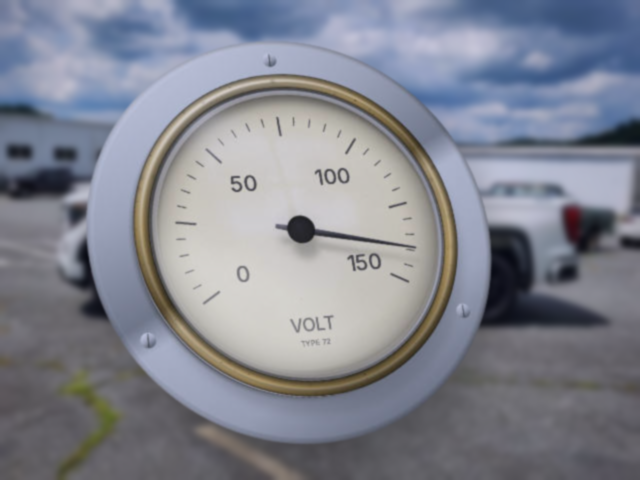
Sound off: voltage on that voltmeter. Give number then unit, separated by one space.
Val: 140 V
